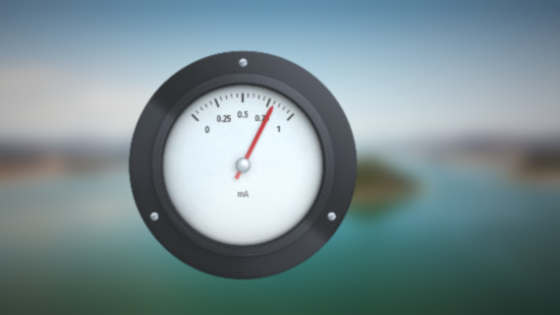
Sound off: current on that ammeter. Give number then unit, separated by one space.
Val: 0.8 mA
